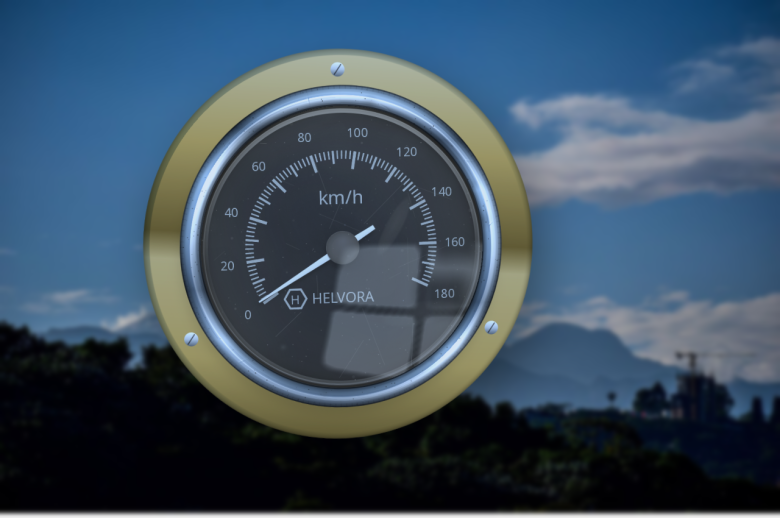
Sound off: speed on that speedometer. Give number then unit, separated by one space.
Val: 2 km/h
